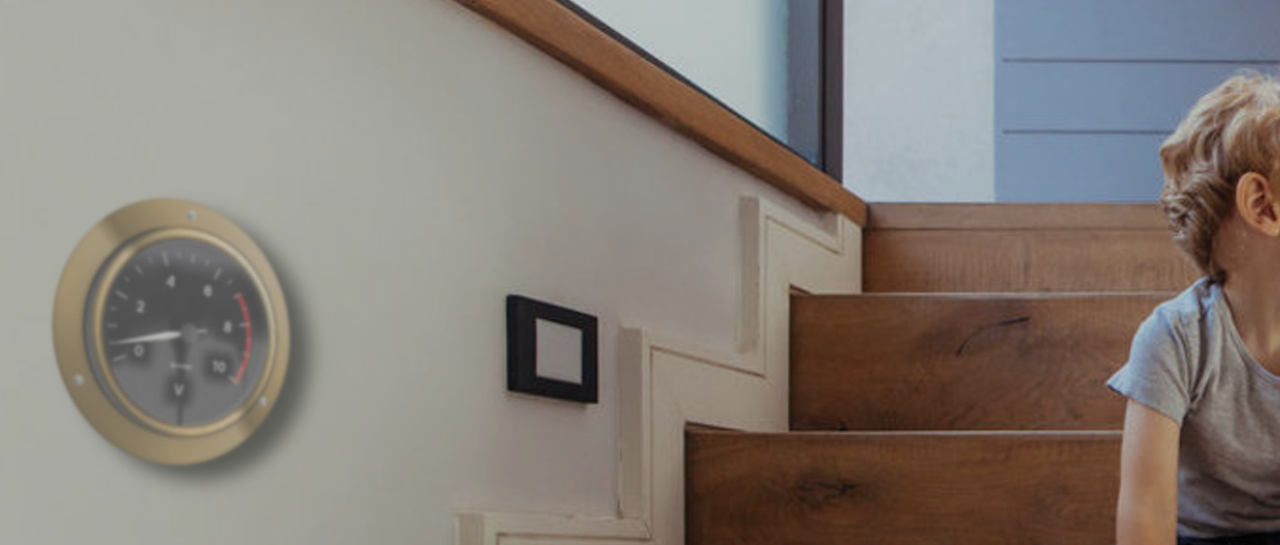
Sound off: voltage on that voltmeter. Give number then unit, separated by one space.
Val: 0.5 V
